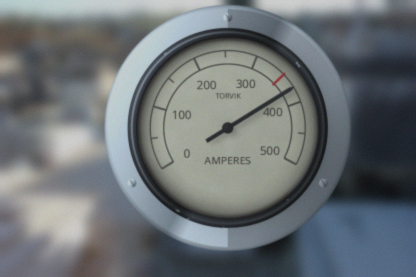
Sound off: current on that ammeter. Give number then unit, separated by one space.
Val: 375 A
